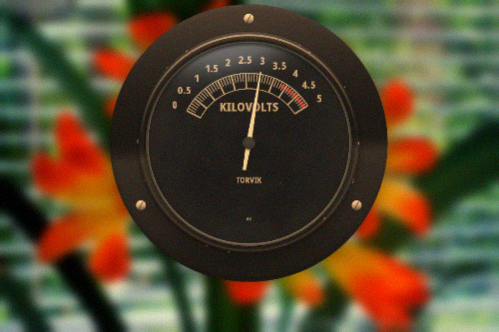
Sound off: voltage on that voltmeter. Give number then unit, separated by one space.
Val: 3 kV
